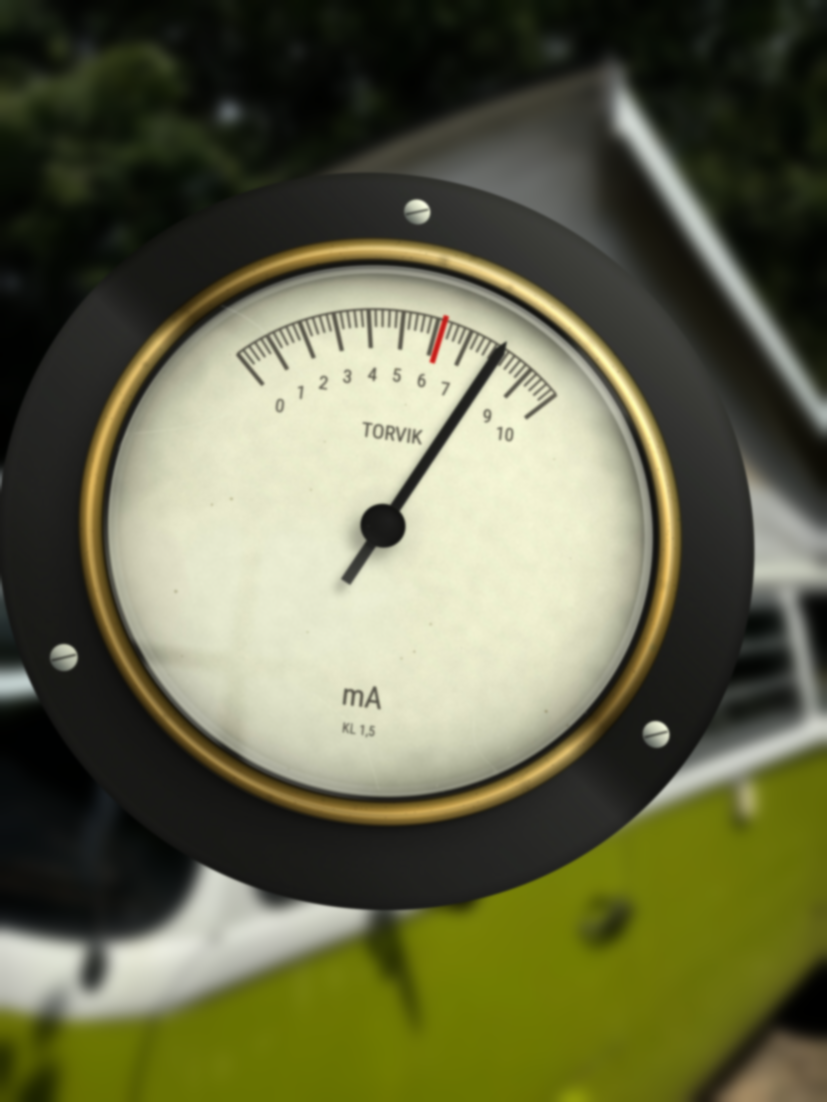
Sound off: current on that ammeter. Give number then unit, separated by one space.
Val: 8 mA
